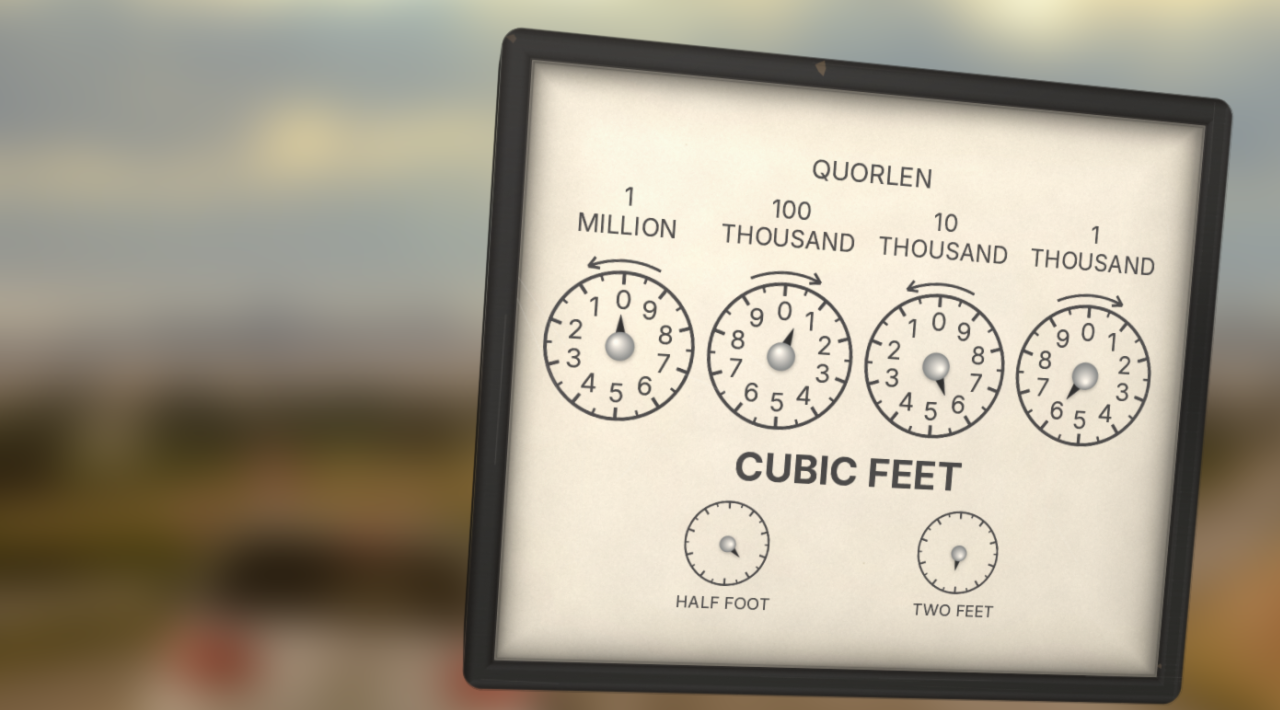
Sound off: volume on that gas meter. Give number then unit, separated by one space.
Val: 5600 ft³
